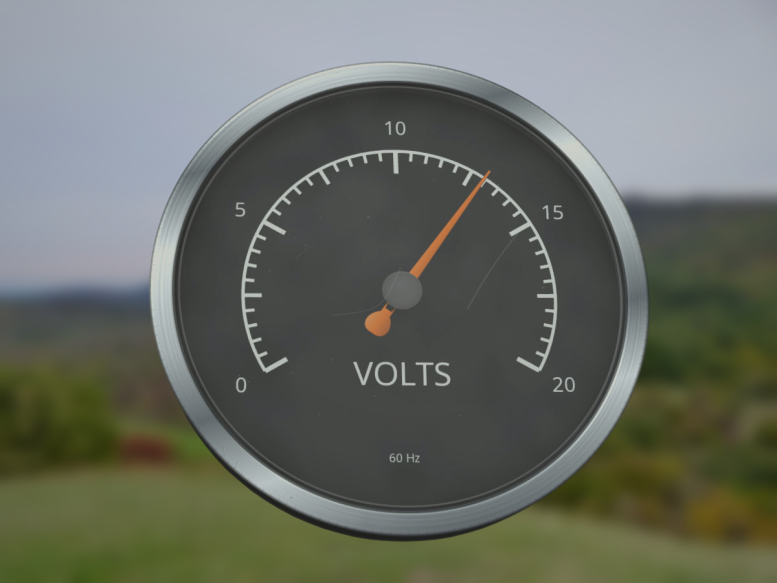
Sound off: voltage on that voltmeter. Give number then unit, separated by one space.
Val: 13 V
